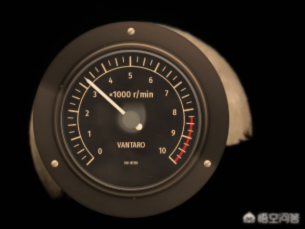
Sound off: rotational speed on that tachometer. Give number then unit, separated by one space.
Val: 3250 rpm
